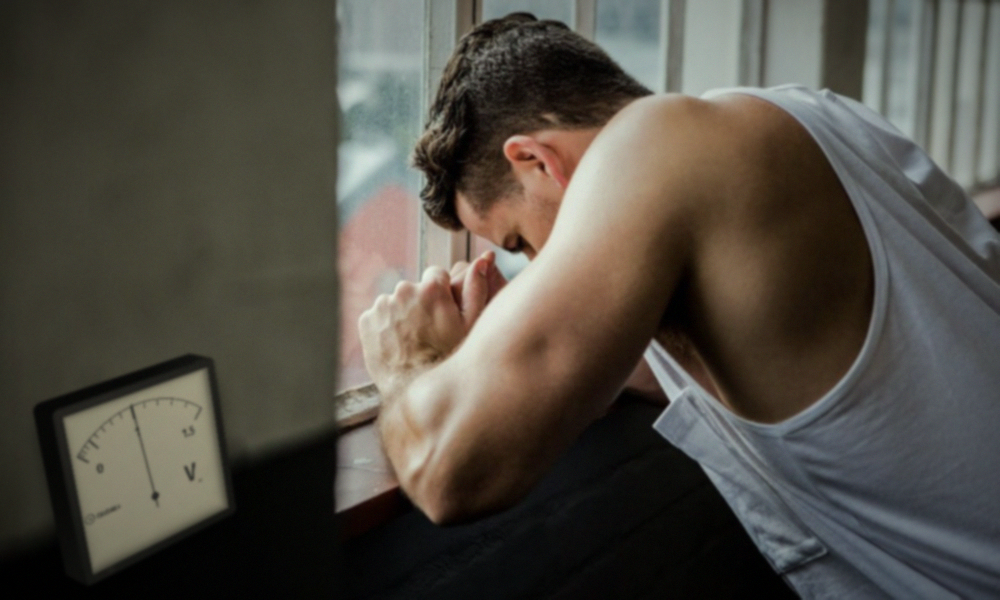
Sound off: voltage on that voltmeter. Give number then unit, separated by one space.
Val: 1 V
